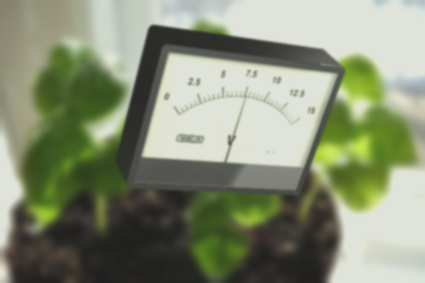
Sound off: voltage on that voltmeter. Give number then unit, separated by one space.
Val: 7.5 V
